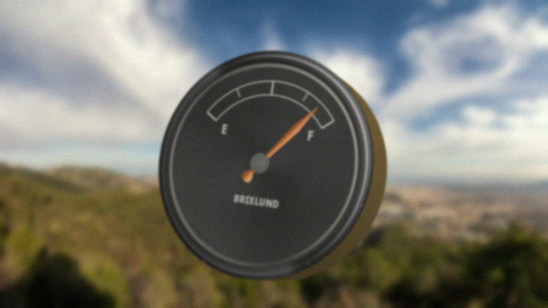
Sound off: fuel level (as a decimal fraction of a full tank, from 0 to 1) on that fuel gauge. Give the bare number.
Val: 0.875
